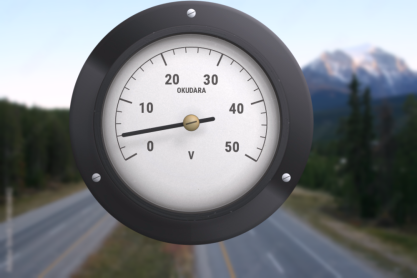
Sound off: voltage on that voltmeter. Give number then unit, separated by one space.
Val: 4 V
